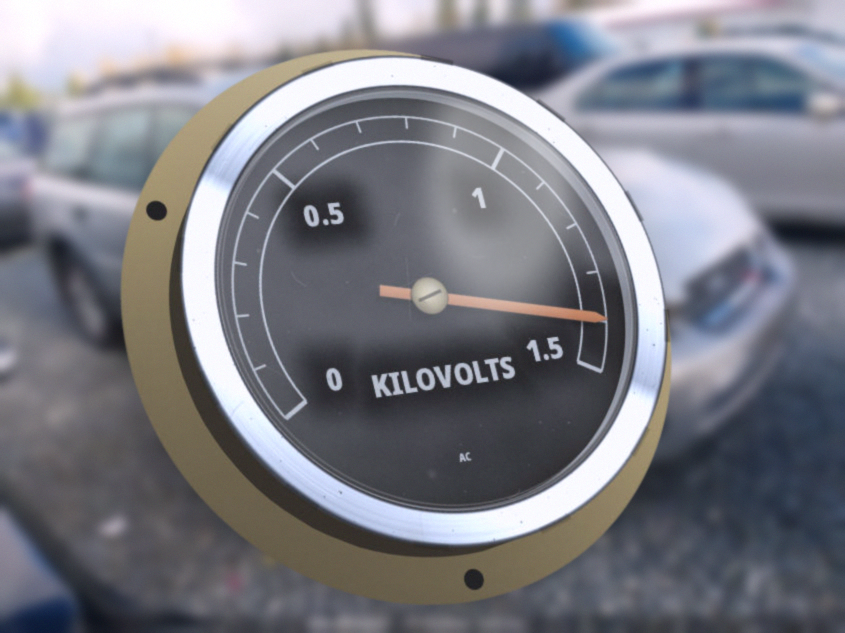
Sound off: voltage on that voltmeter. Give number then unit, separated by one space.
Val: 1.4 kV
